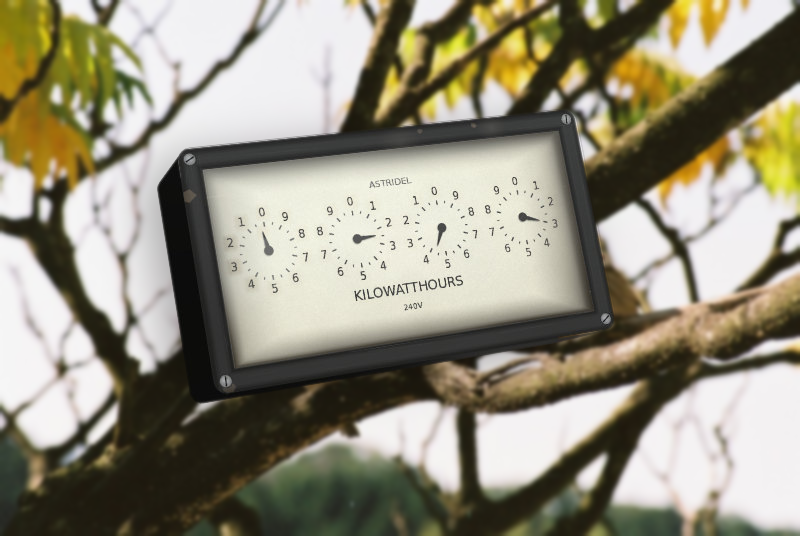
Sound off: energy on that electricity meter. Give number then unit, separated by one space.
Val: 243 kWh
